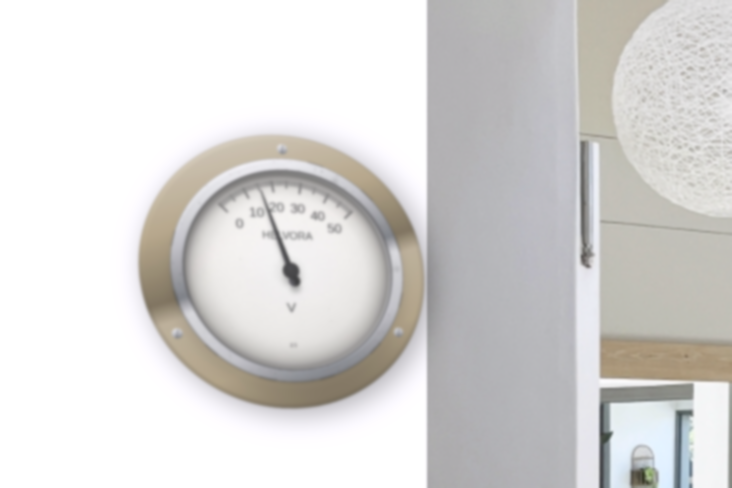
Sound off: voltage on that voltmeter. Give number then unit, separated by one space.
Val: 15 V
